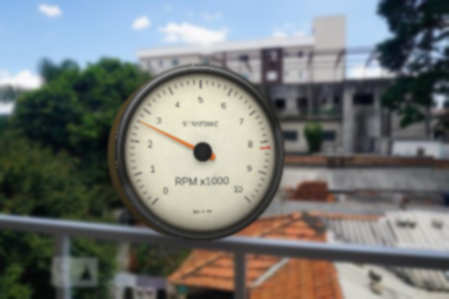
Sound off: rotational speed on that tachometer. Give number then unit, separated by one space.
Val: 2600 rpm
